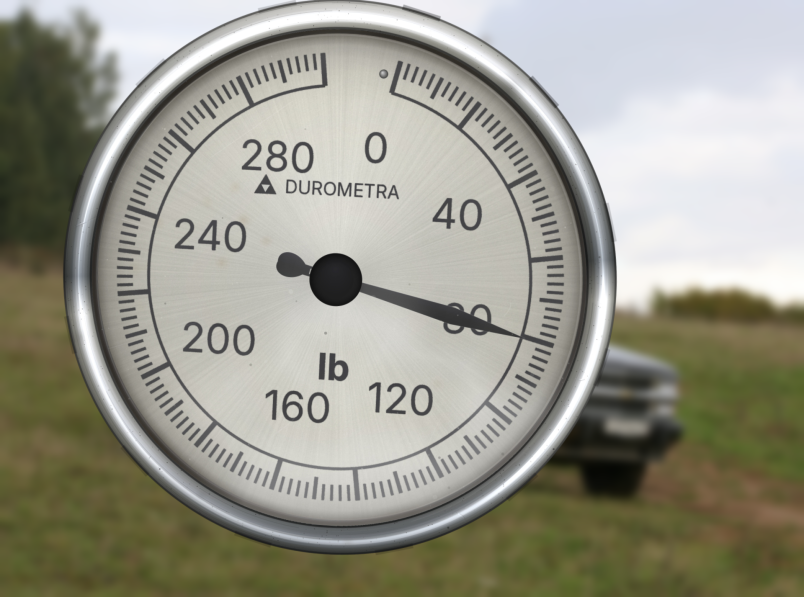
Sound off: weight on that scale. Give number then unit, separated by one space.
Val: 80 lb
